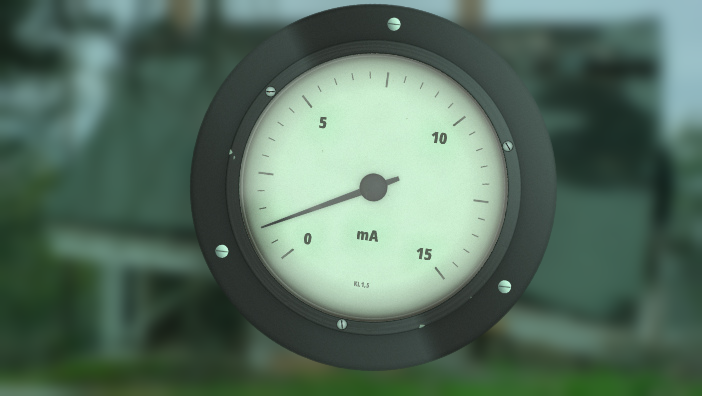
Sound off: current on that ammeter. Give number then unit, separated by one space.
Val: 1 mA
